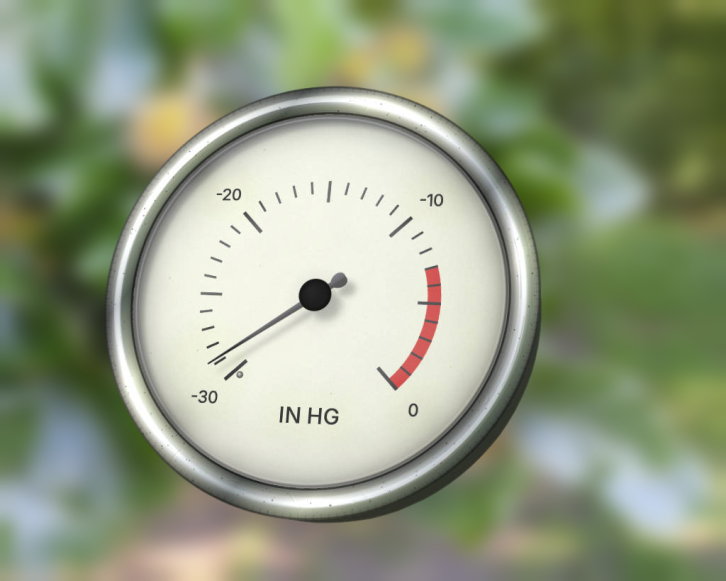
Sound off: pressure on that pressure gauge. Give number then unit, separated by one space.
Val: -29 inHg
